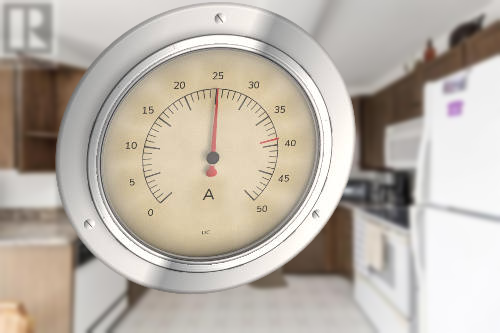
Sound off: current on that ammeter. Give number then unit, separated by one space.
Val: 25 A
